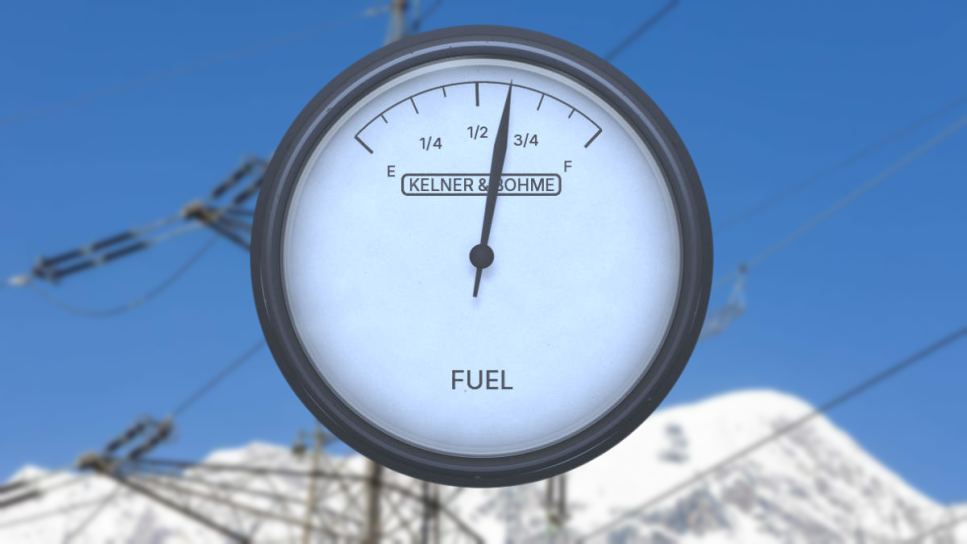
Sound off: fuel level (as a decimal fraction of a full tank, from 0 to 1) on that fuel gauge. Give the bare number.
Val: 0.625
